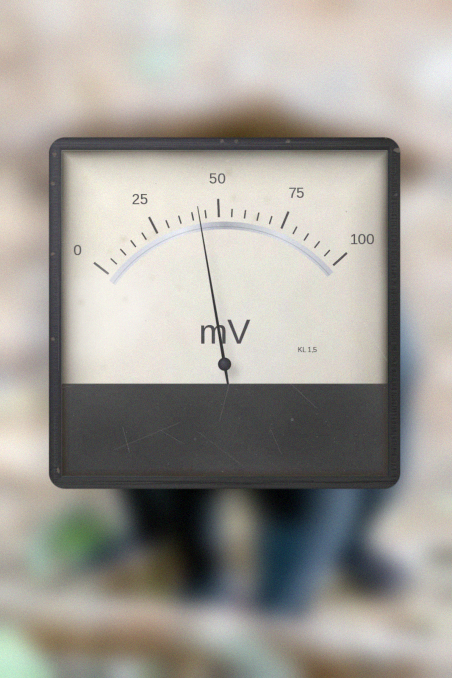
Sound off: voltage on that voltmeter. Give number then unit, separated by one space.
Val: 42.5 mV
